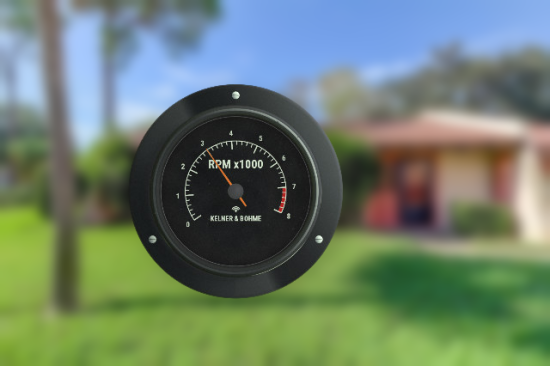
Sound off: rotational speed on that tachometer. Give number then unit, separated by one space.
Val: 3000 rpm
